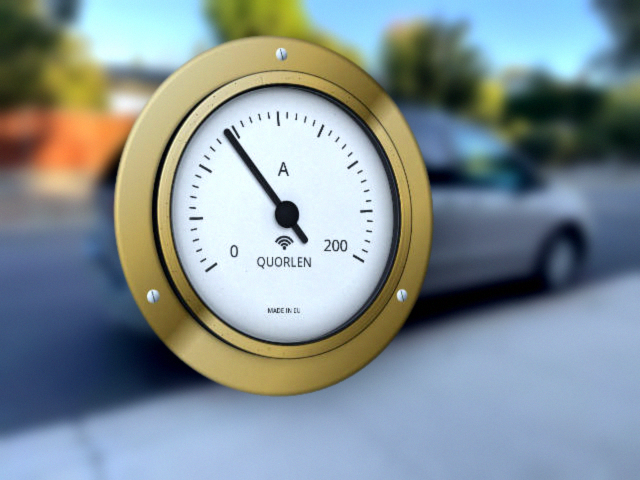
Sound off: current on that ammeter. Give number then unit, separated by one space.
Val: 70 A
